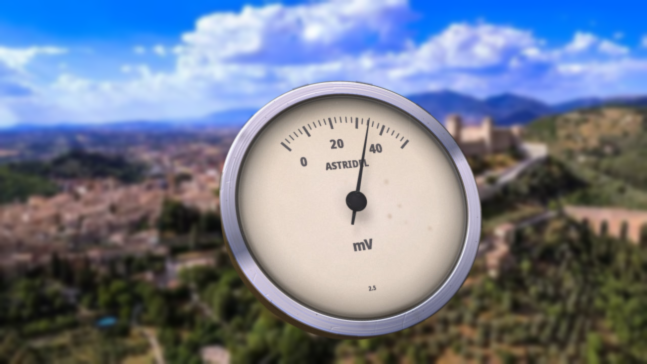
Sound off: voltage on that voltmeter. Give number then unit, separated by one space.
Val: 34 mV
